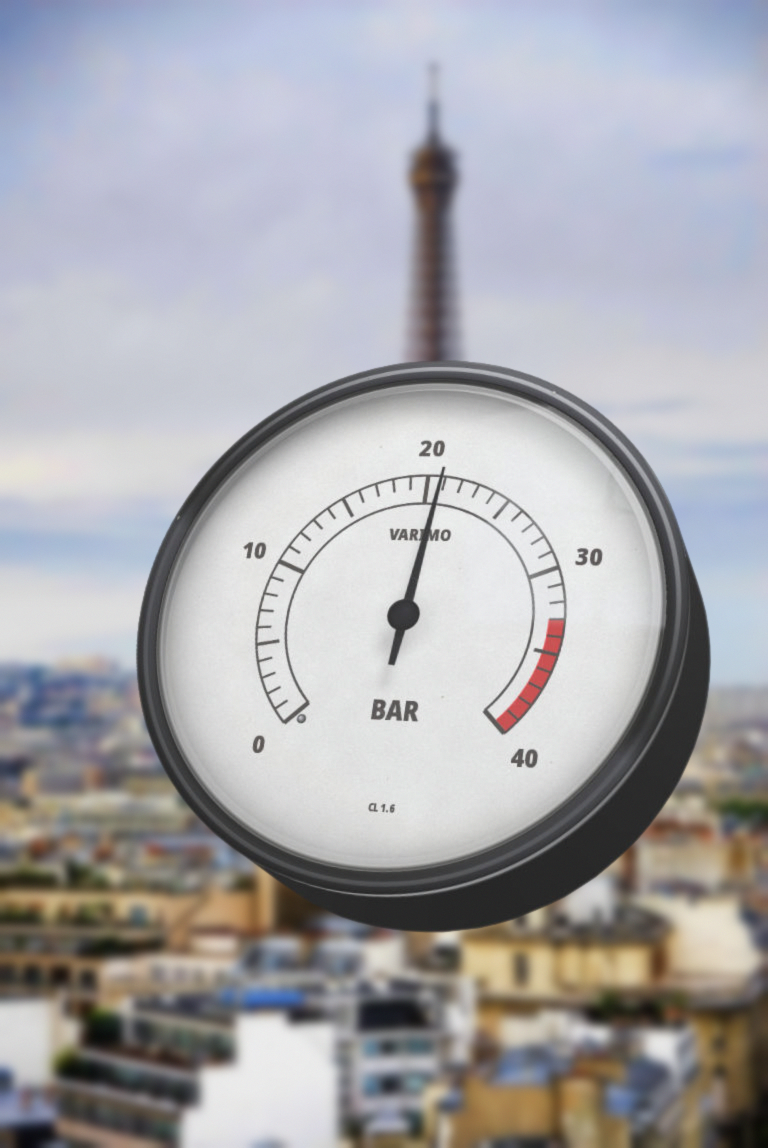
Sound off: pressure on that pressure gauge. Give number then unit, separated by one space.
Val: 21 bar
